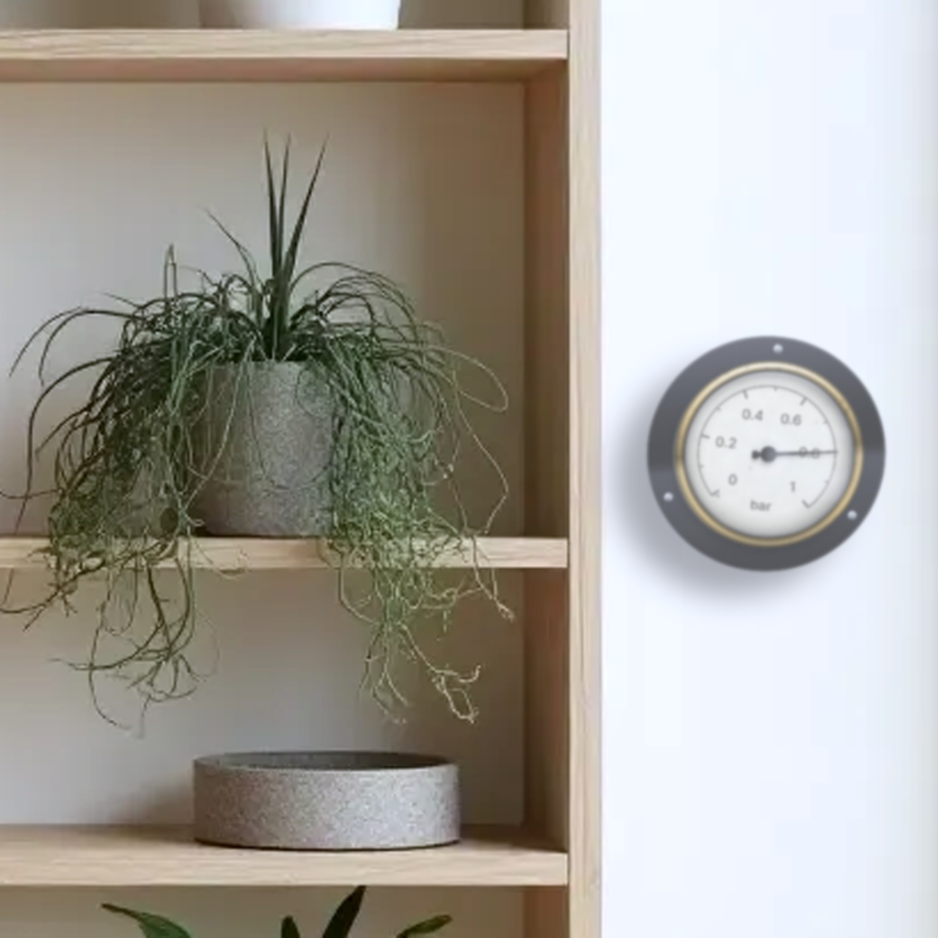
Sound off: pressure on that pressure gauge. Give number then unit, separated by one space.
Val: 0.8 bar
